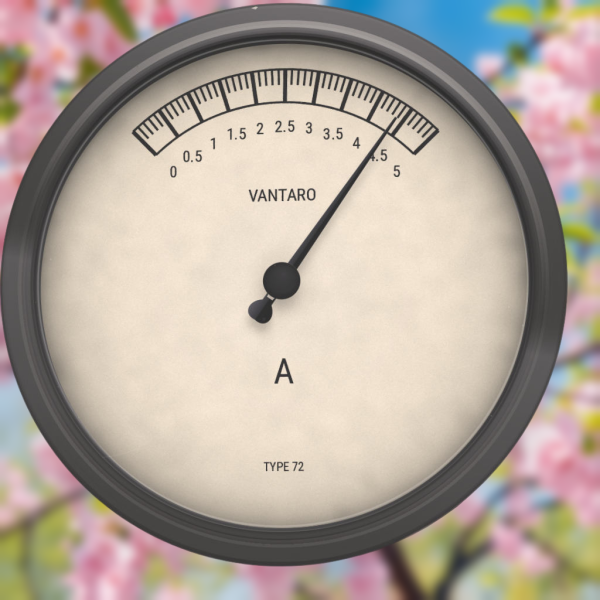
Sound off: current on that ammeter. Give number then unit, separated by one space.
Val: 4.4 A
